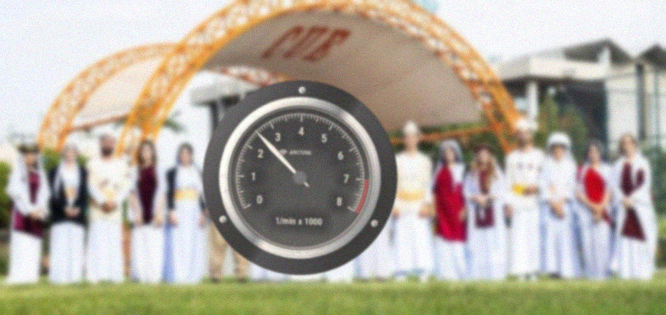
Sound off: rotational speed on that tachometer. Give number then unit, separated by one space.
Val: 2500 rpm
